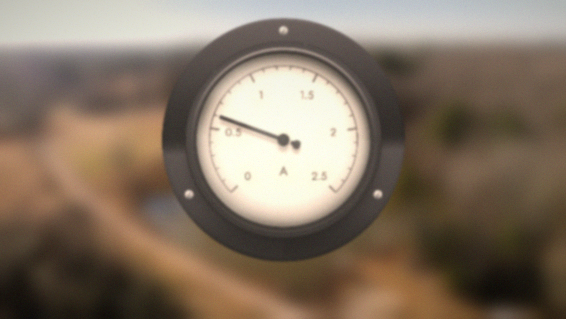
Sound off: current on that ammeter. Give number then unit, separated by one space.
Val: 0.6 A
